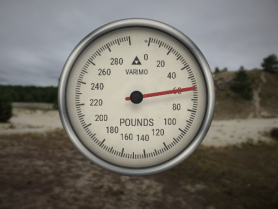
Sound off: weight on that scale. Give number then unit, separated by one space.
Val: 60 lb
